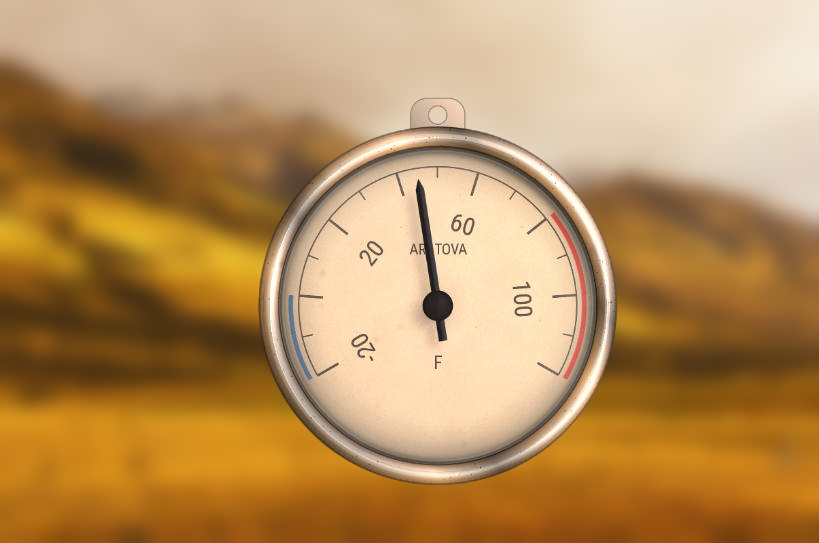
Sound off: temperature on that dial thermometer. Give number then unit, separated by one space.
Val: 45 °F
